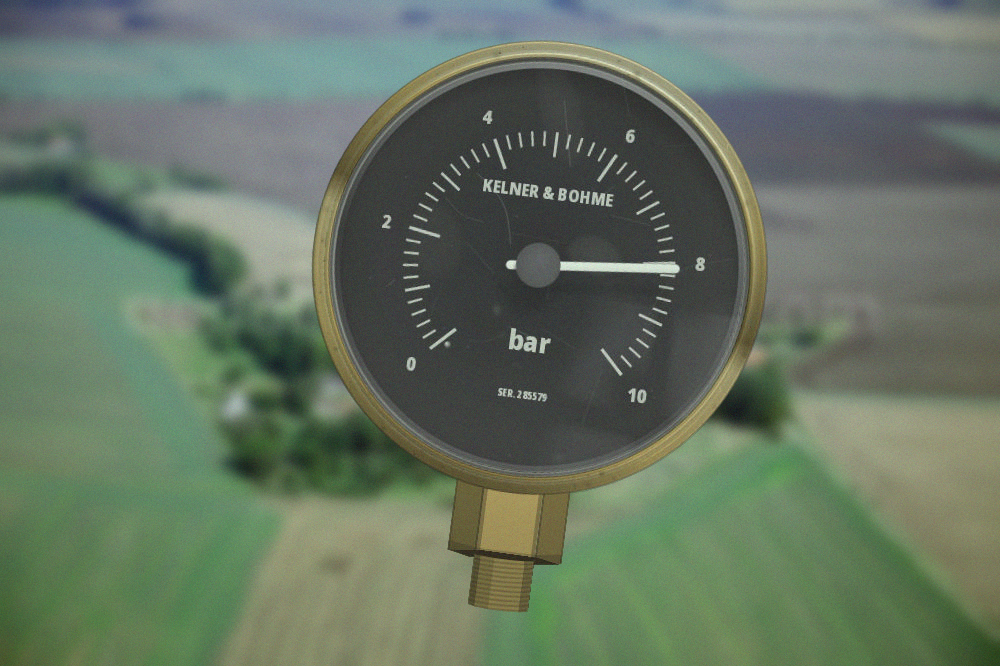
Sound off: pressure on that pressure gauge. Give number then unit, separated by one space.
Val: 8.1 bar
